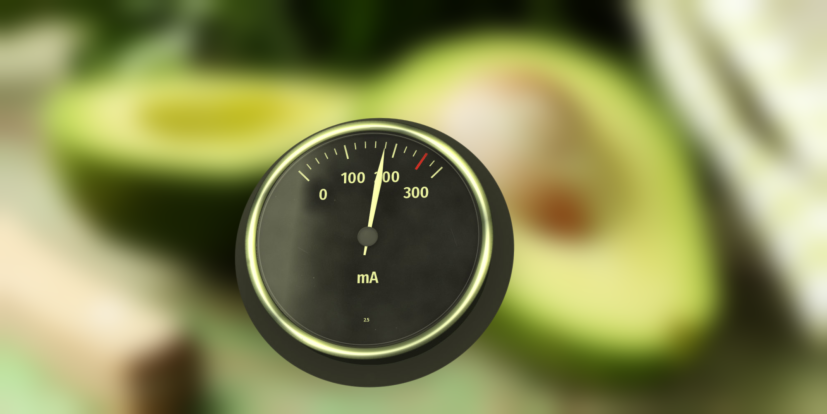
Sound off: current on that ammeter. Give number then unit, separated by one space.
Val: 180 mA
